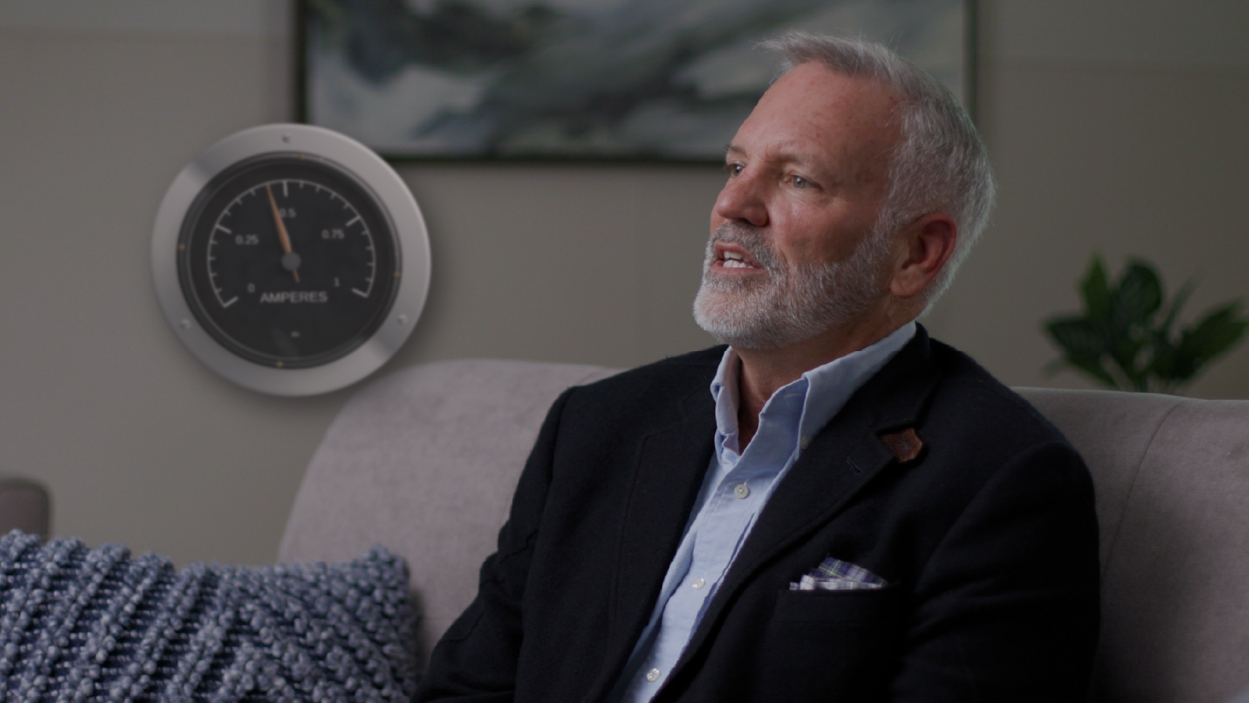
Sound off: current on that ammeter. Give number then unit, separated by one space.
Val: 0.45 A
